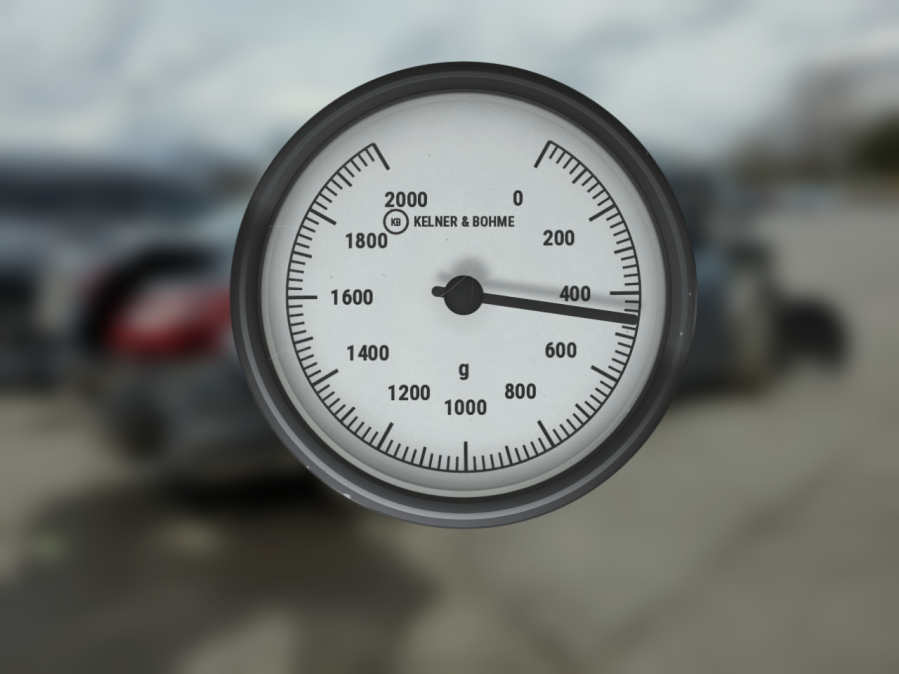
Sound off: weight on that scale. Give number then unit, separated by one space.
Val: 460 g
